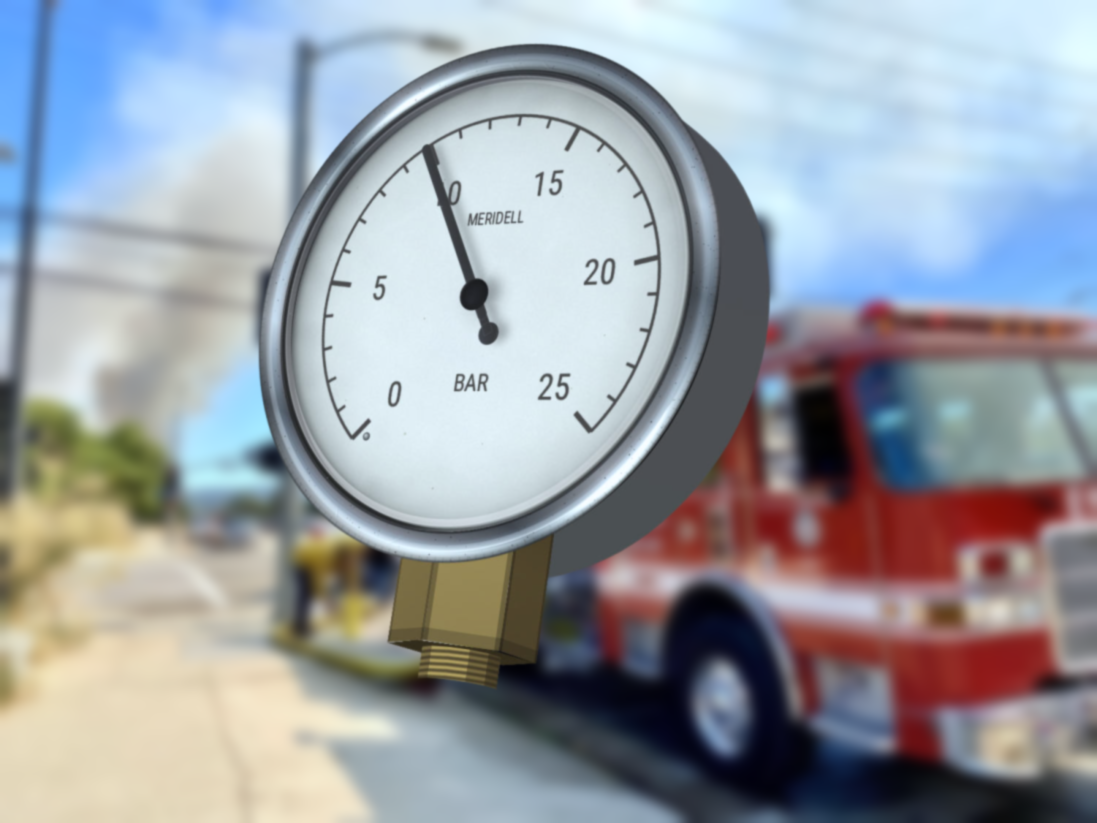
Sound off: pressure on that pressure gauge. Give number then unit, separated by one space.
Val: 10 bar
